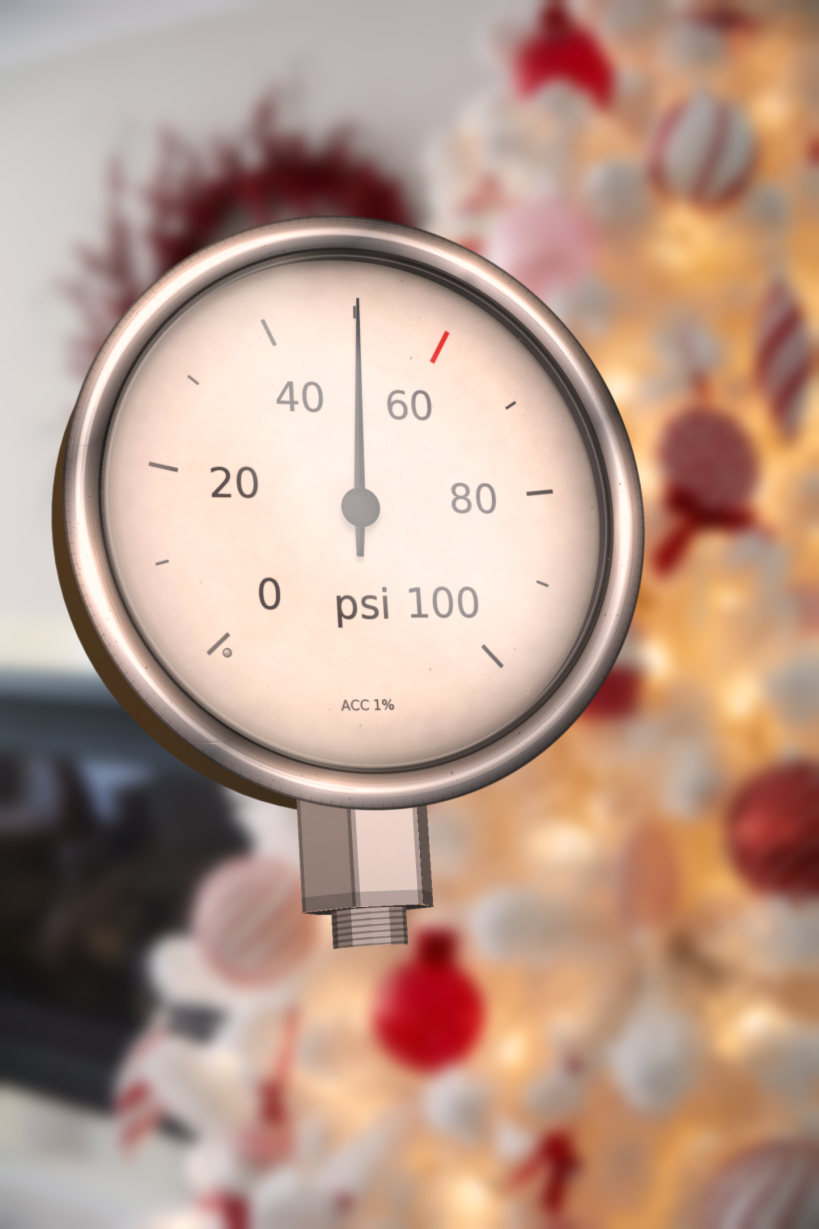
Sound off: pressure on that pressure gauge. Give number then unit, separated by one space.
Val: 50 psi
